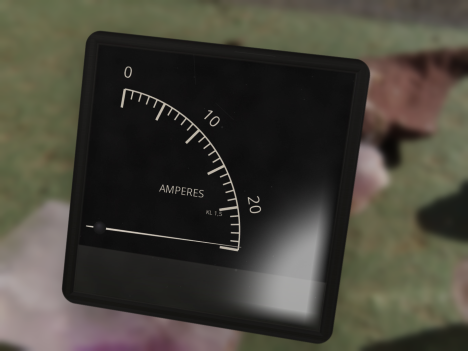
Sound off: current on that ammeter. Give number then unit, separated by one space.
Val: 24.5 A
